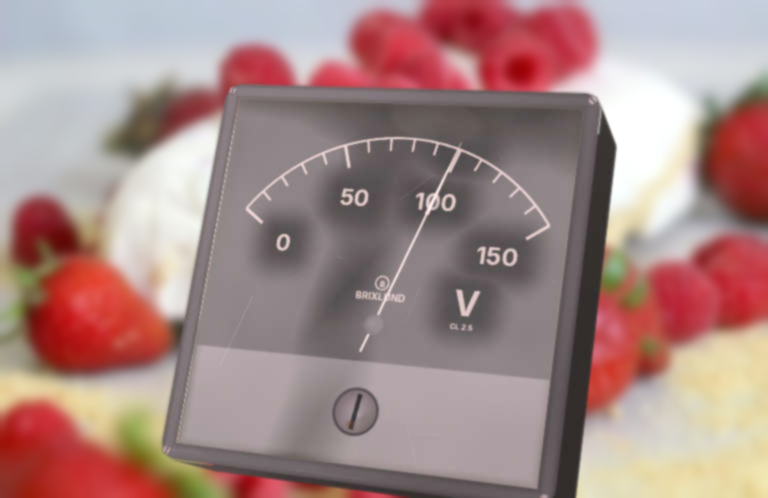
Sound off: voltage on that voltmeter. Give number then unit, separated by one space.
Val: 100 V
